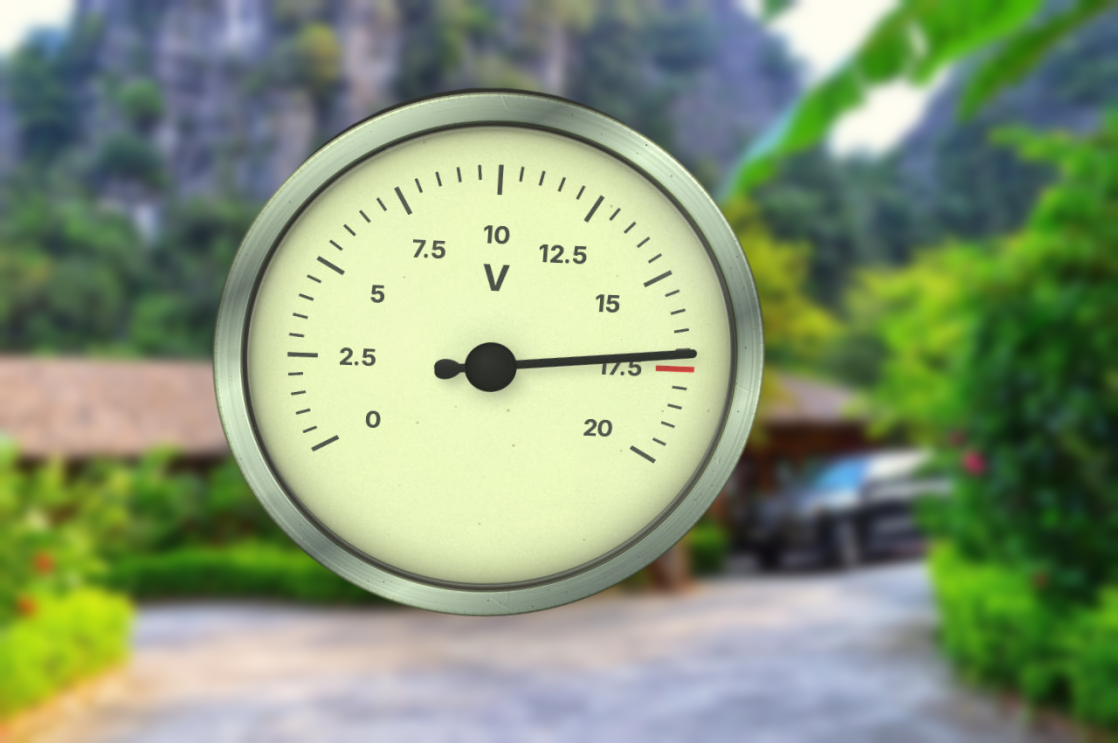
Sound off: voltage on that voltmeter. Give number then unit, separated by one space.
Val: 17 V
